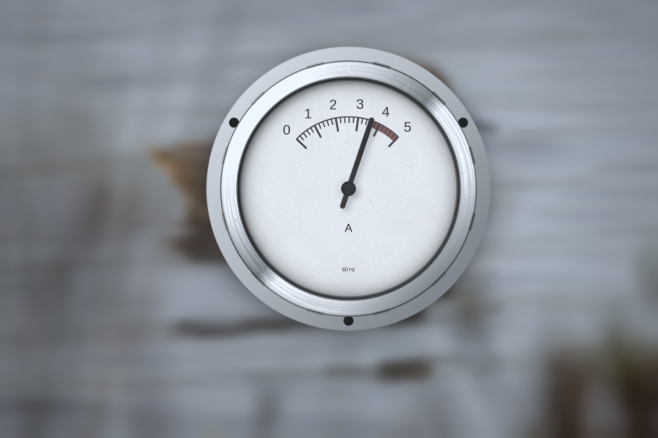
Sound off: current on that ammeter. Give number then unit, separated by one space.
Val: 3.6 A
